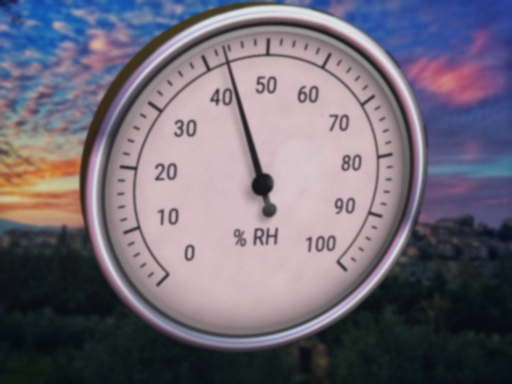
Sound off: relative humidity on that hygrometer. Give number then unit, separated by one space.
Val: 43 %
